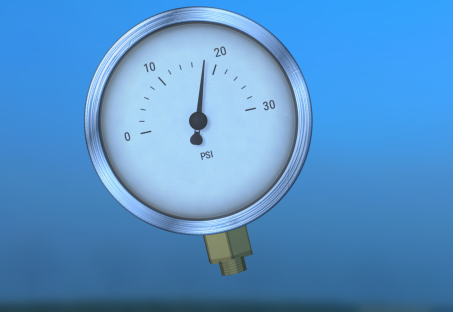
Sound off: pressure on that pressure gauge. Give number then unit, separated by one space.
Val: 18 psi
